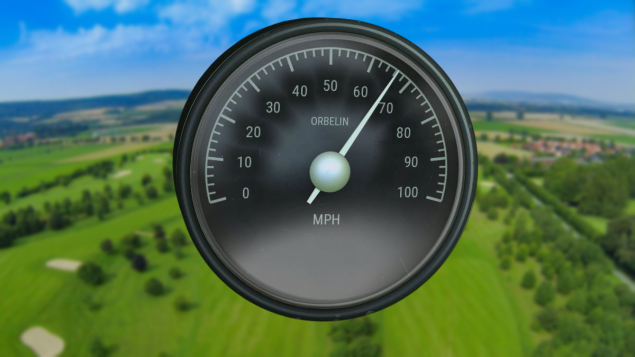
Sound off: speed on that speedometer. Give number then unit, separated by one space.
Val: 66 mph
